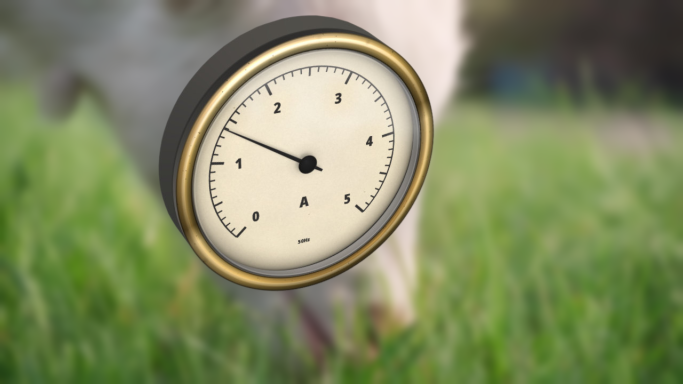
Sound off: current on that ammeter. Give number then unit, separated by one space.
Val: 1.4 A
